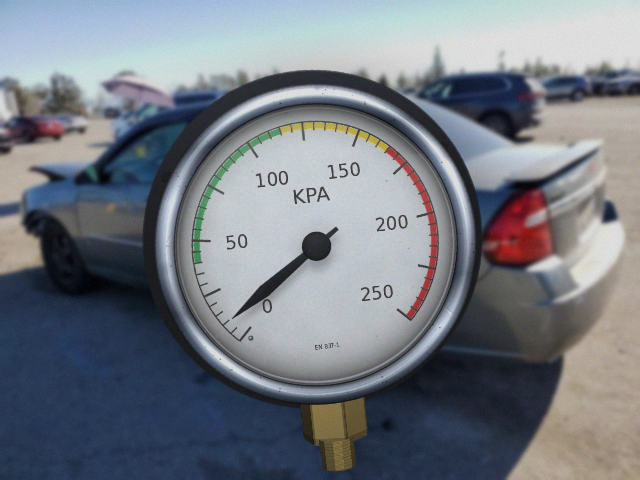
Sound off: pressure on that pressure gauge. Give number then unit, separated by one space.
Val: 10 kPa
